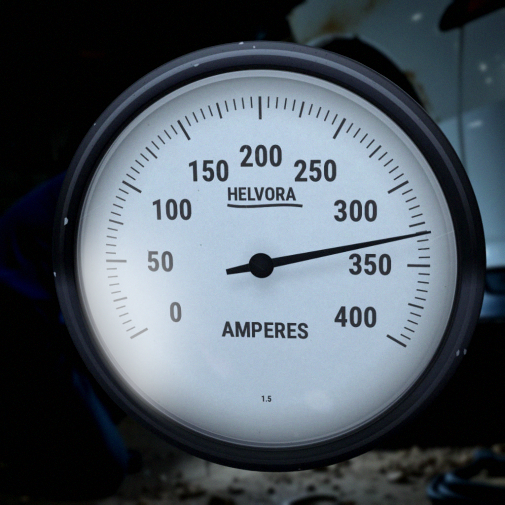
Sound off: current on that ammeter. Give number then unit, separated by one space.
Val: 330 A
